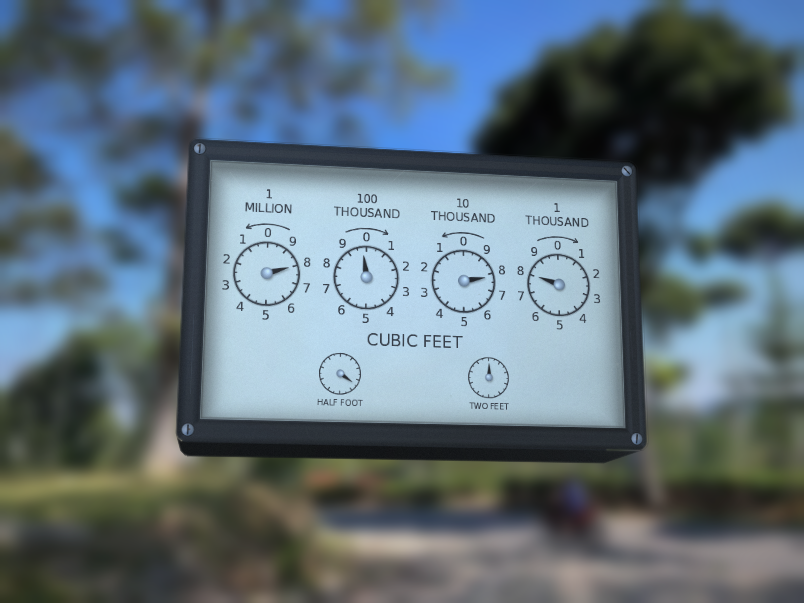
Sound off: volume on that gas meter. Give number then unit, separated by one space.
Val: 797800 ft³
